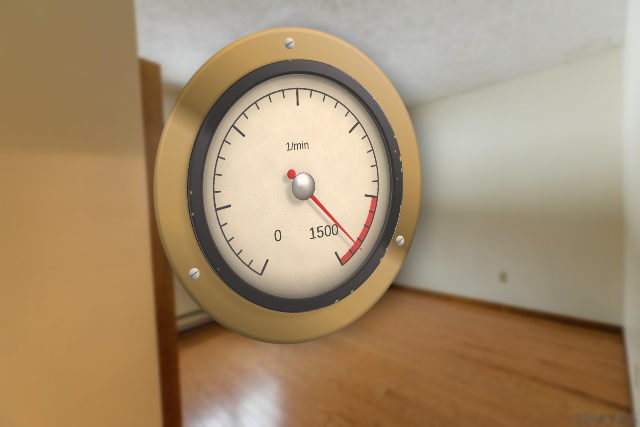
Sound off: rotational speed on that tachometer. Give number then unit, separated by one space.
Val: 1425 rpm
